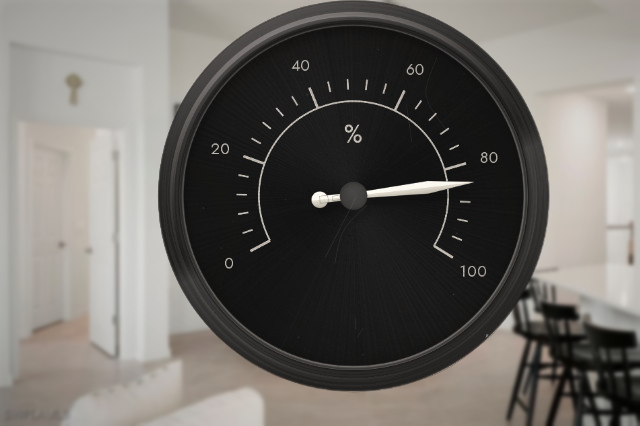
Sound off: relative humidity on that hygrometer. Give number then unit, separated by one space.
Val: 84 %
